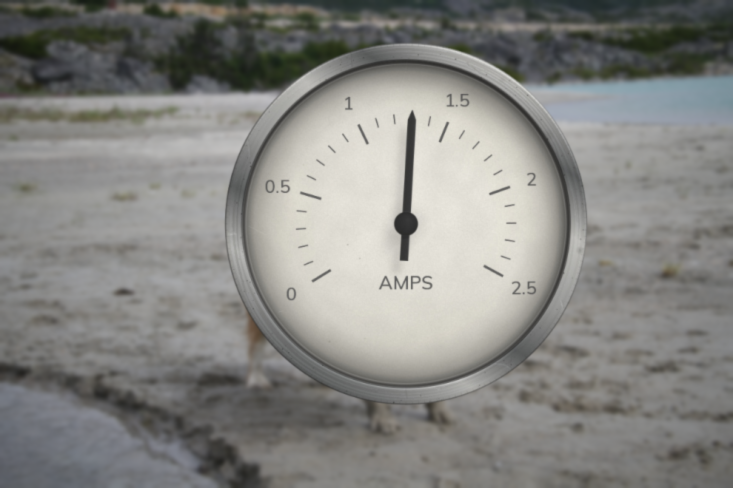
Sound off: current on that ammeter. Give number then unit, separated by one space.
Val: 1.3 A
